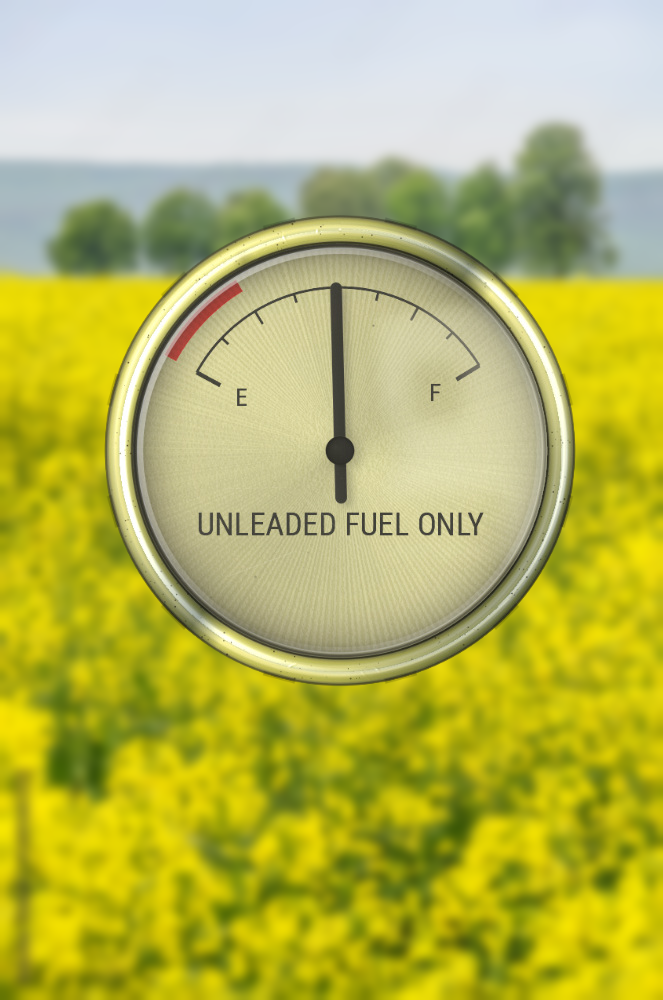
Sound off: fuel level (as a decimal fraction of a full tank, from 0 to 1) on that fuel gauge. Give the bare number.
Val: 0.5
